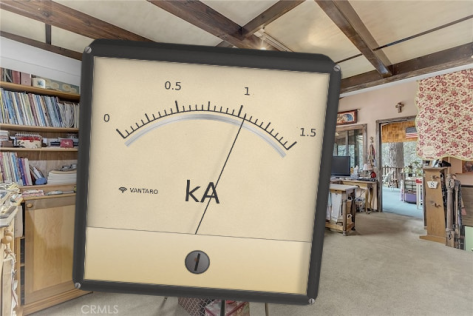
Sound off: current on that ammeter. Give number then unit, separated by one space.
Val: 1.05 kA
